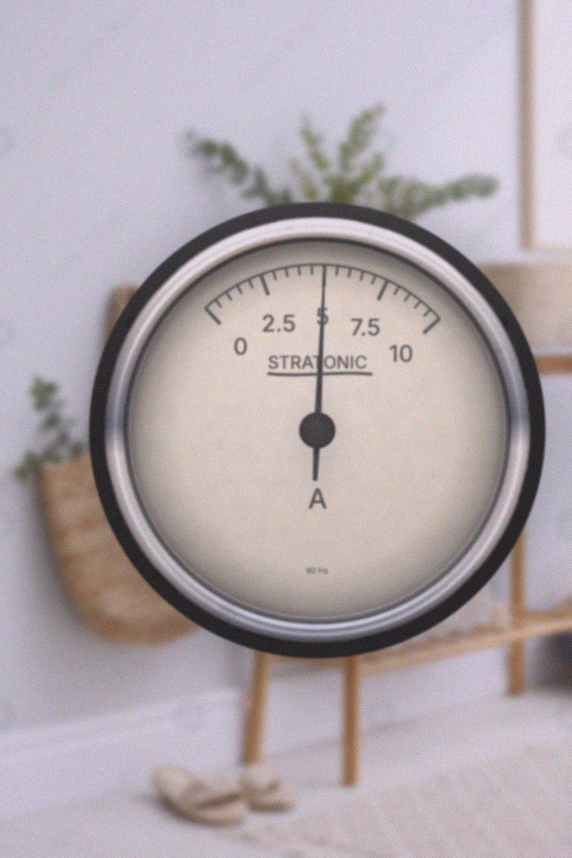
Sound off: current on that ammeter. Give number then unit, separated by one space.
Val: 5 A
